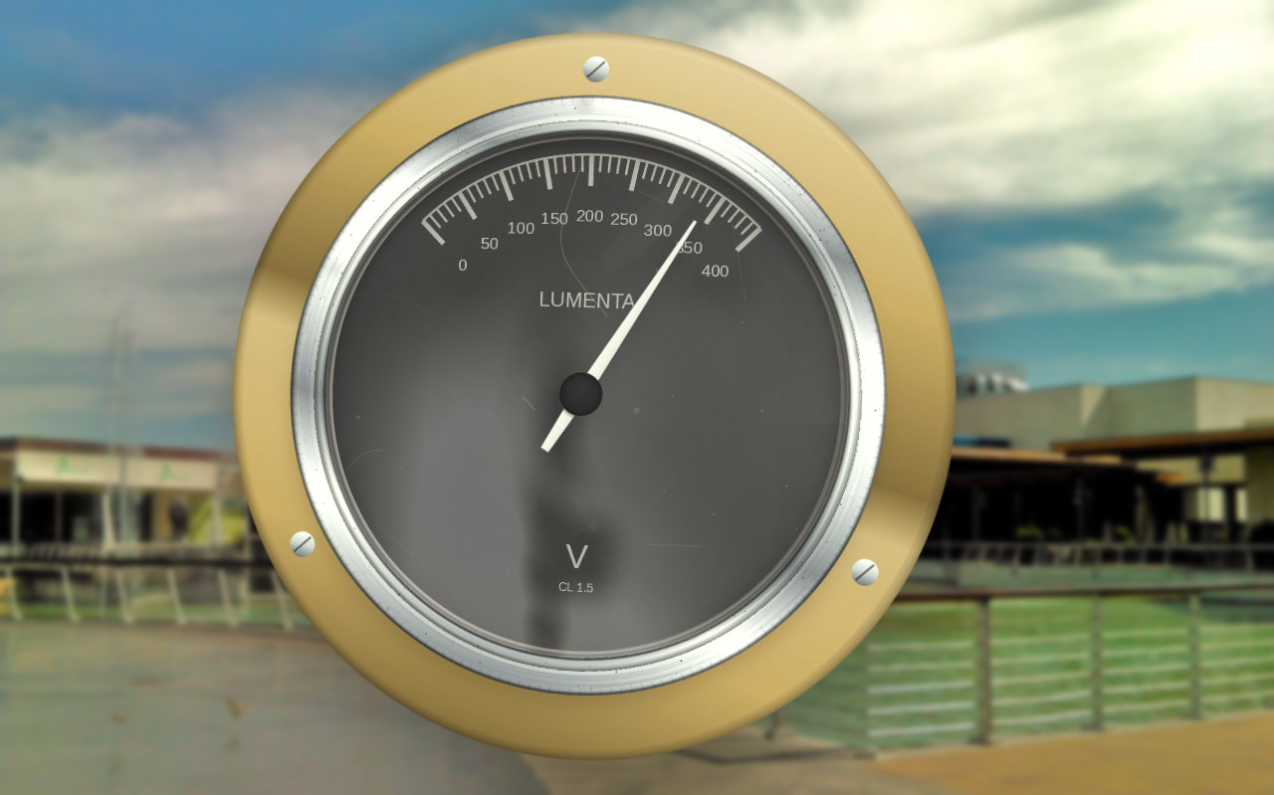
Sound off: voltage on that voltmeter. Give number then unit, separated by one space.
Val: 340 V
